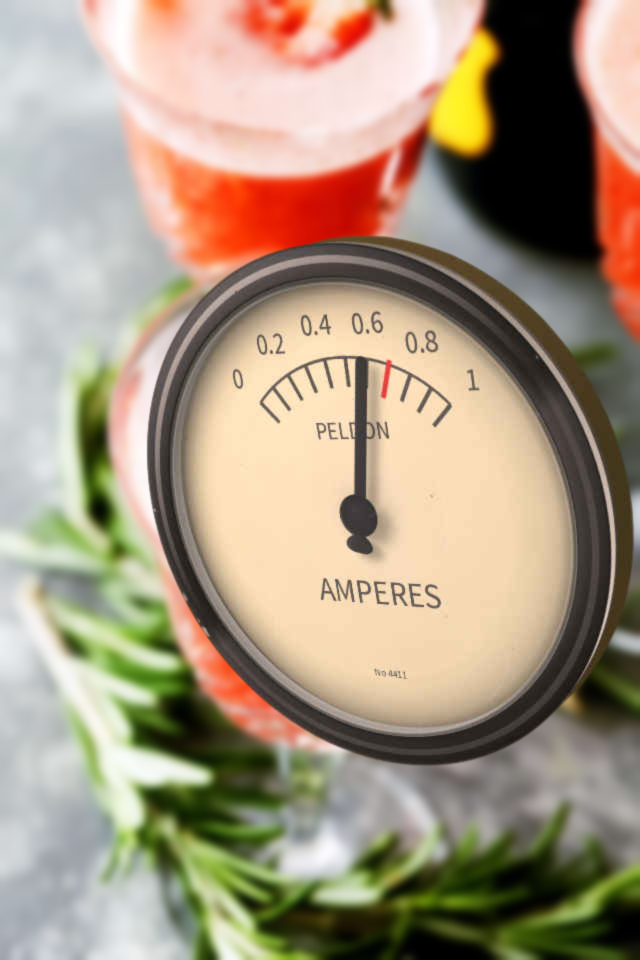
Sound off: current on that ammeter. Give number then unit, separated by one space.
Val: 0.6 A
